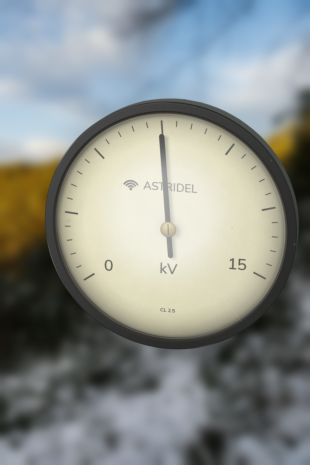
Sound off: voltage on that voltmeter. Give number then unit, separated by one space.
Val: 7.5 kV
